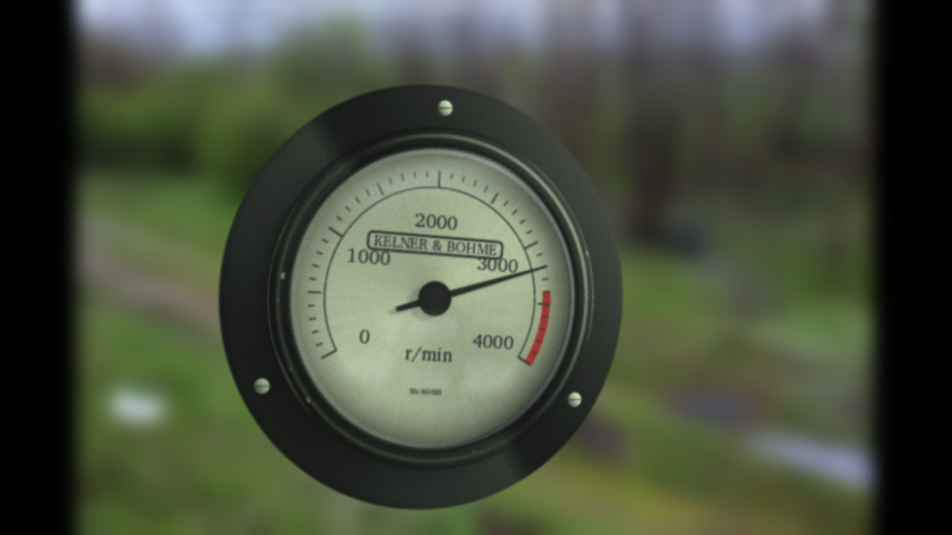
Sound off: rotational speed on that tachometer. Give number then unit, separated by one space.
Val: 3200 rpm
